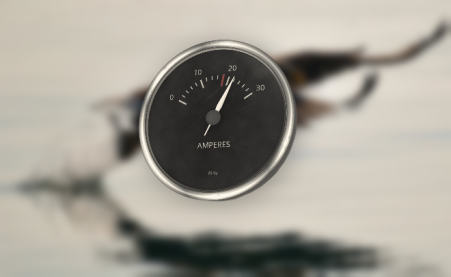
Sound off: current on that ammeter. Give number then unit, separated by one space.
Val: 22 A
